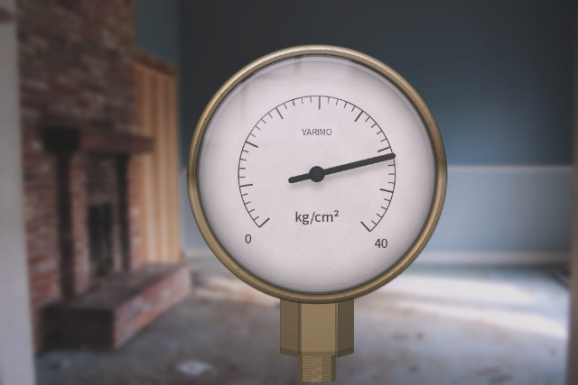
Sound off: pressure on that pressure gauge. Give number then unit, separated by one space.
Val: 31 kg/cm²
